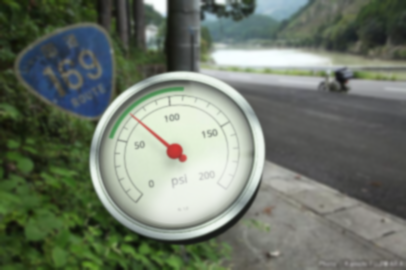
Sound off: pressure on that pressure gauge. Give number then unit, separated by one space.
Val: 70 psi
